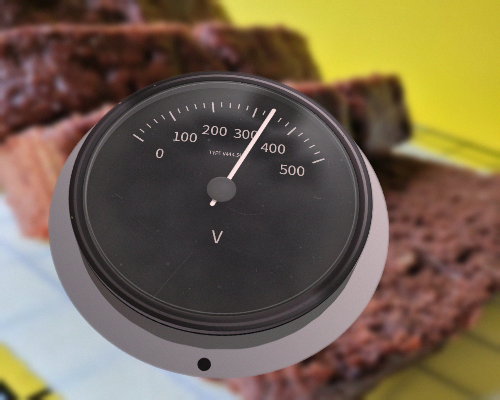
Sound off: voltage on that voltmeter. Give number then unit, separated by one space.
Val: 340 V
